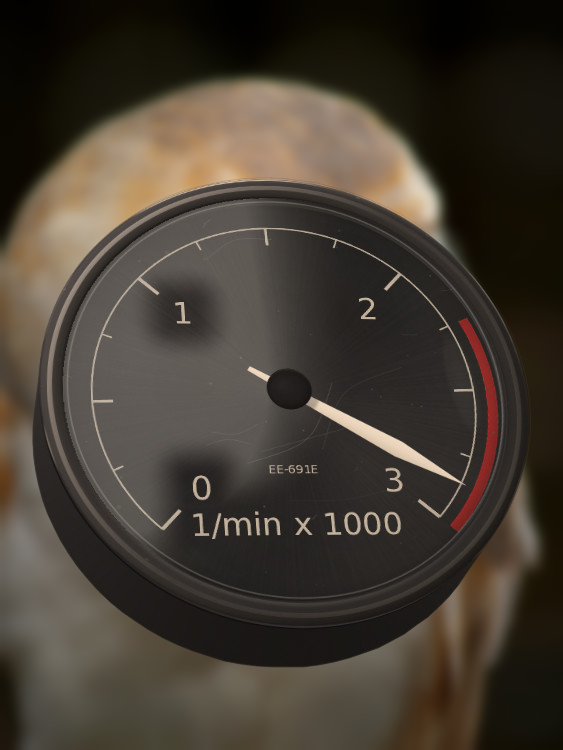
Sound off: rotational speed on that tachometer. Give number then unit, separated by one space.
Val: 2875 rpm
